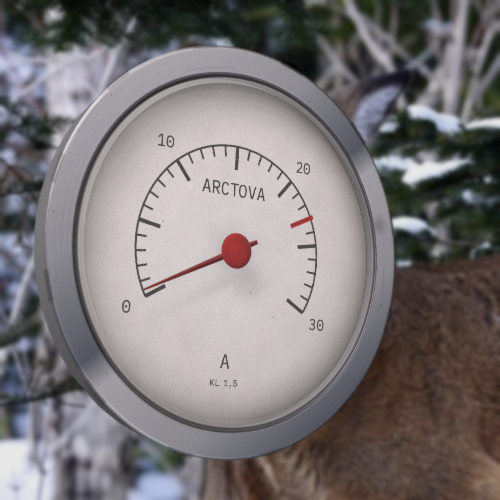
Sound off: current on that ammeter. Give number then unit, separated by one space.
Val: 0.5 A
